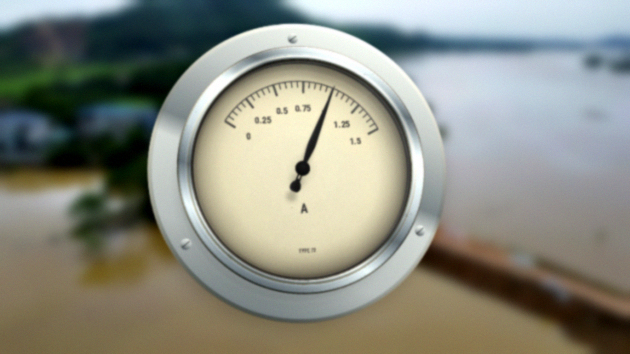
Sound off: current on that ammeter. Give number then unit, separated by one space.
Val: 1 A
